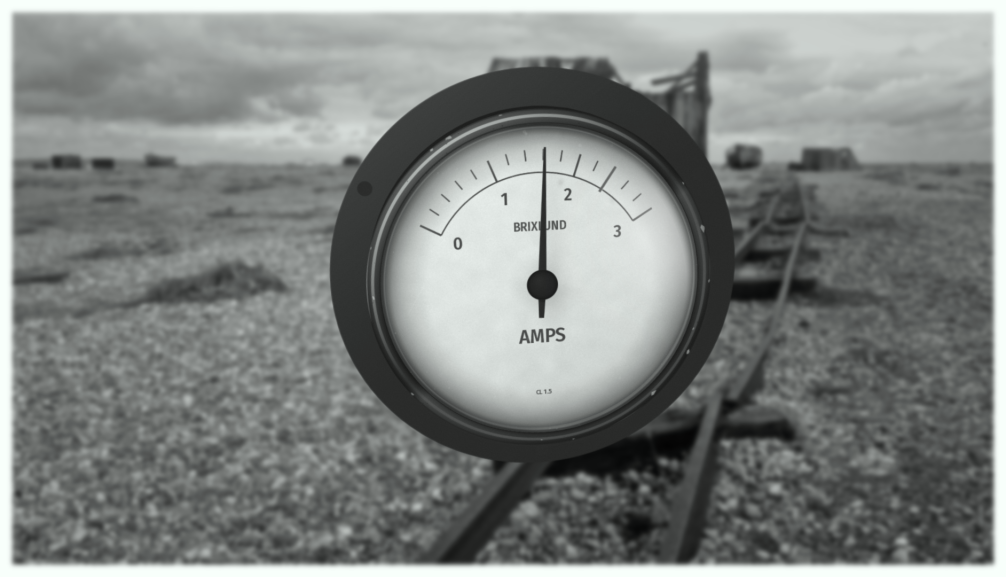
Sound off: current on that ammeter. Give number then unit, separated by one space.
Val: 1.6 A
